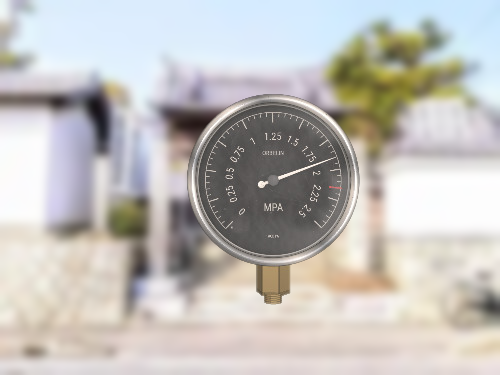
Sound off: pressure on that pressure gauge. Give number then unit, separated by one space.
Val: 1.9 MPa
